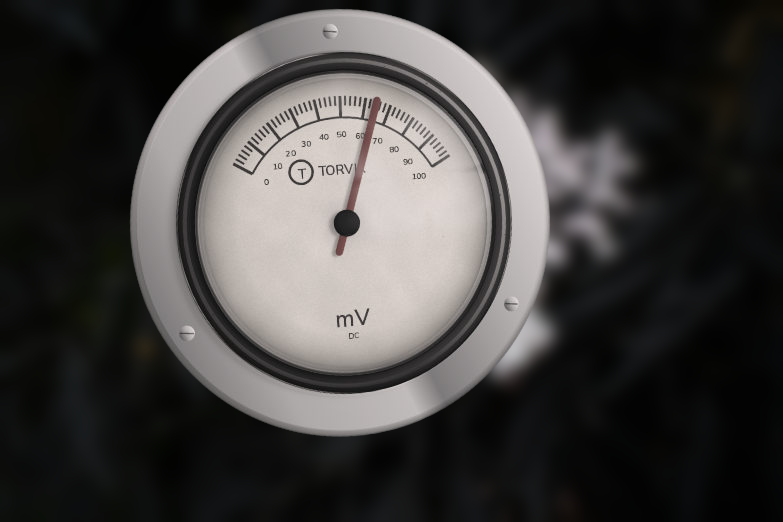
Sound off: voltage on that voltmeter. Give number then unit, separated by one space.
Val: 64 mV
